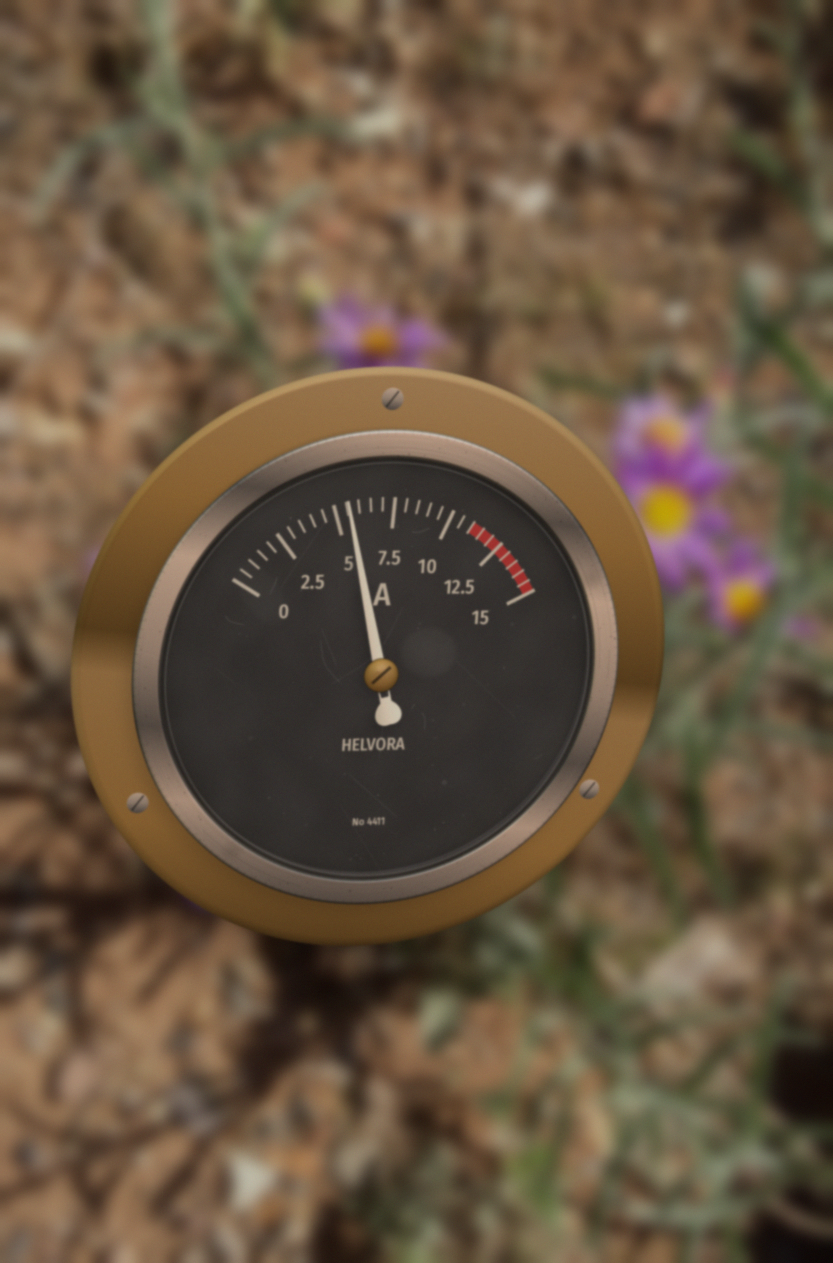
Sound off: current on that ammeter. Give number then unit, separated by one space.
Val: 5.5 A
